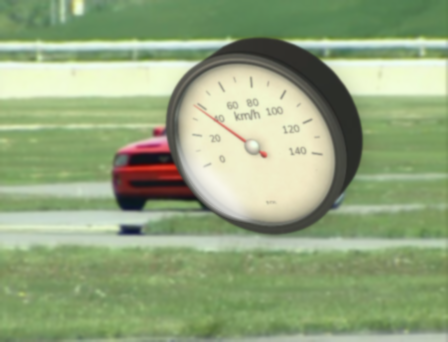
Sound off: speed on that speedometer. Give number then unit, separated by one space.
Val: 40 km/h
